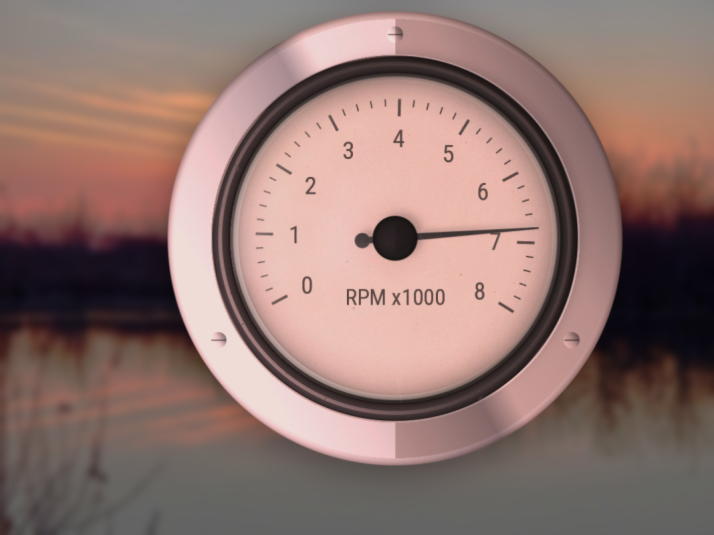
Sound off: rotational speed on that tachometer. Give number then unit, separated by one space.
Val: 6800 rpm
